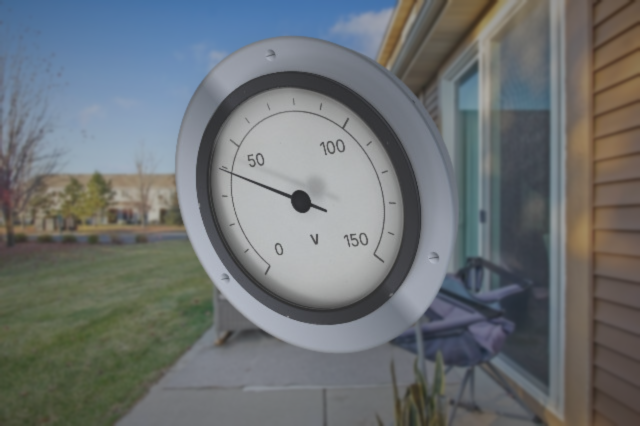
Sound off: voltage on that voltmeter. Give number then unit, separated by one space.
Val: 40 V
